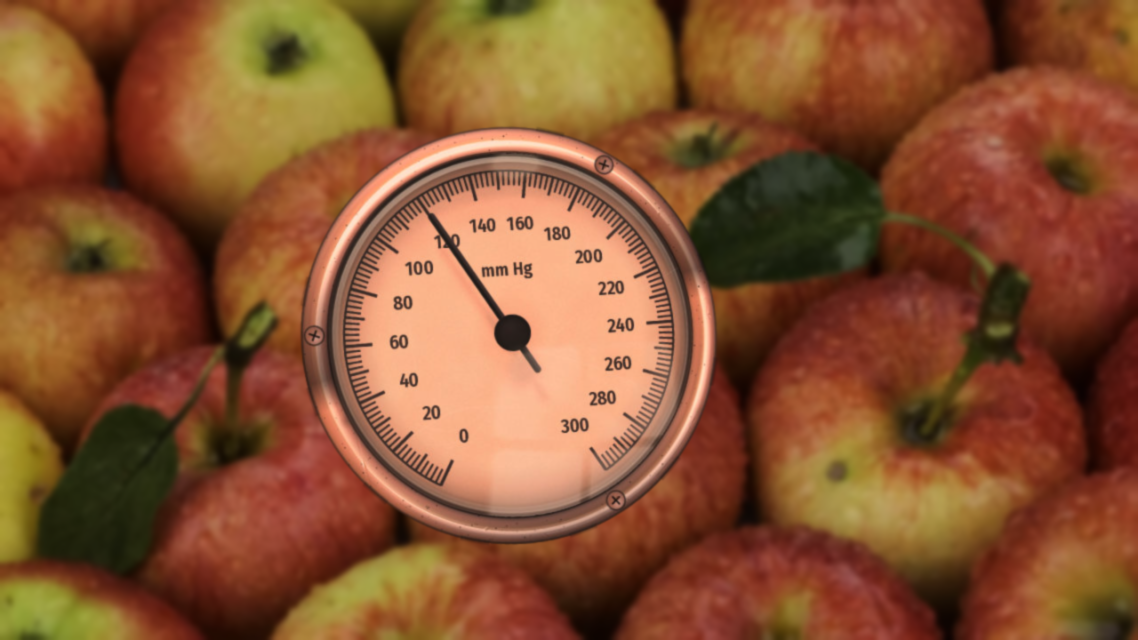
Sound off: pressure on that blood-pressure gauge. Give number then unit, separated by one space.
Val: 120 mmHg
